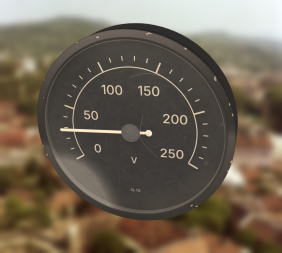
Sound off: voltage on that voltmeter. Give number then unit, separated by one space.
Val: 30 V
